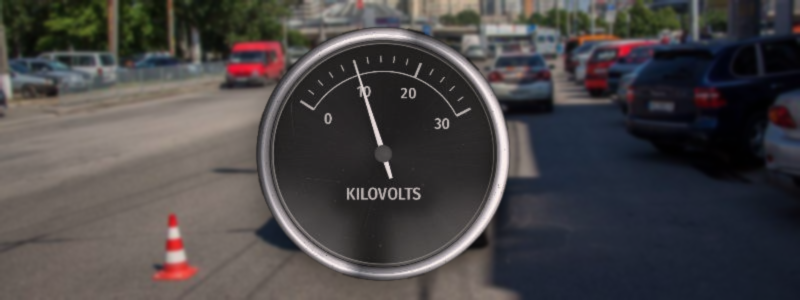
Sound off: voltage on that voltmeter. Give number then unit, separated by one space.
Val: 10 kV
